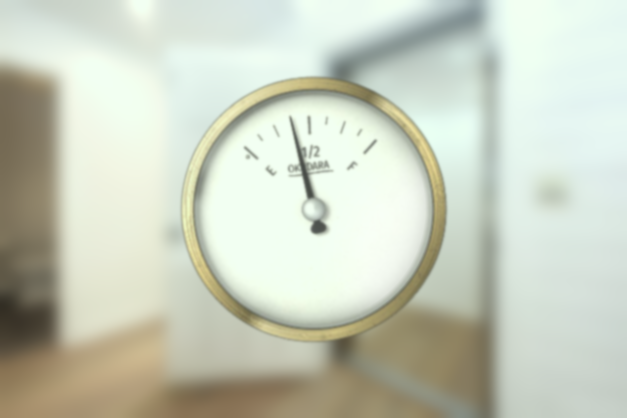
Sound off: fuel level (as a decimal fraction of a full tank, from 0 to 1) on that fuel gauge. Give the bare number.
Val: 0.375
